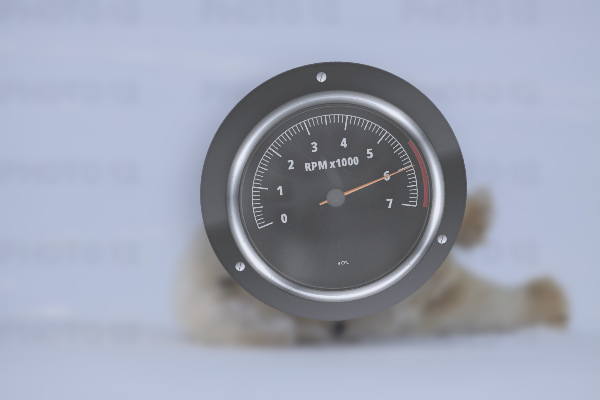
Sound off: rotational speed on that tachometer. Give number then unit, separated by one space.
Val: 6000 rpm
